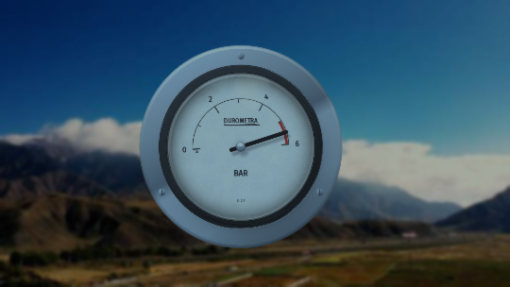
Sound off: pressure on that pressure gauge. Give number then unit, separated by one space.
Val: 5.5 bar
